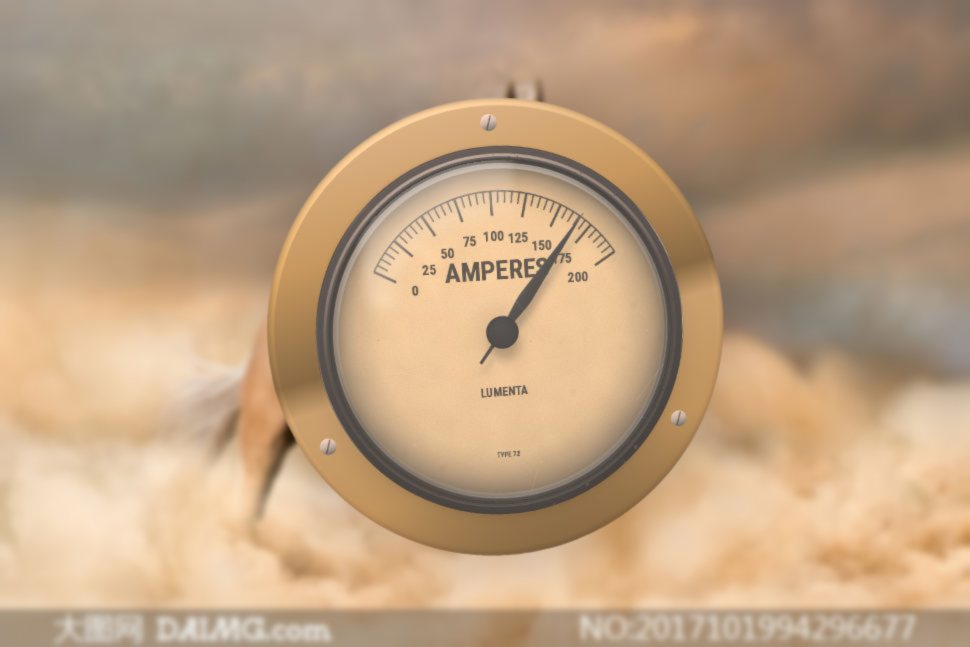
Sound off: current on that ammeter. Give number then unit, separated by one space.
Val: 165 A
